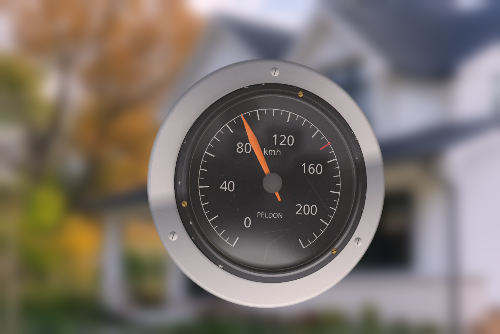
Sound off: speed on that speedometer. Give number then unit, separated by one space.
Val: 90 km/h
